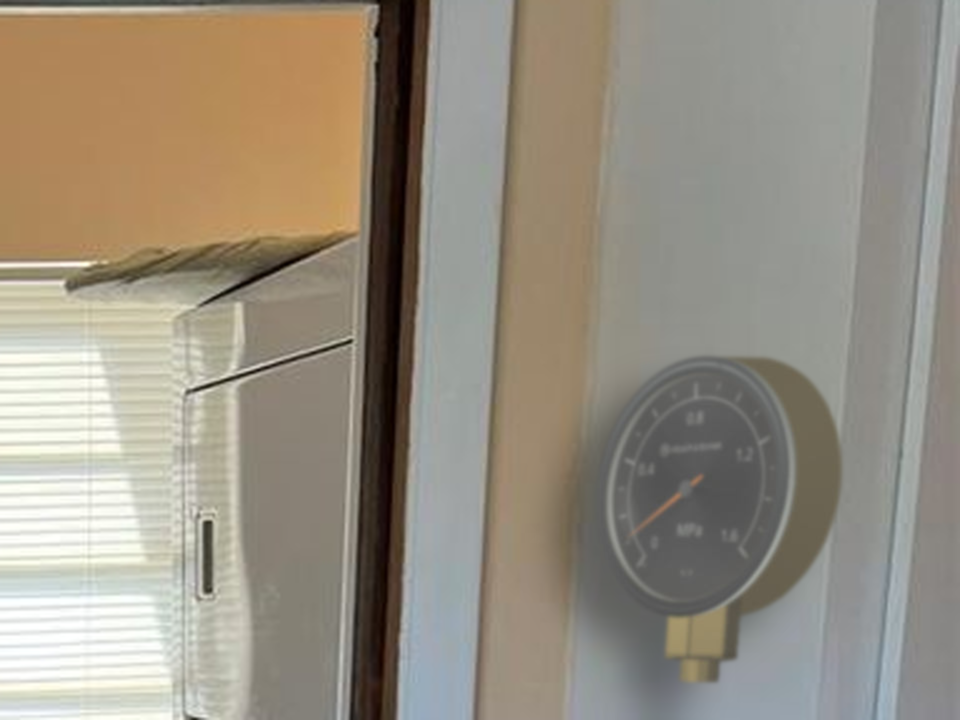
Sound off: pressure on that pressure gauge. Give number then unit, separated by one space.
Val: 0.1 MPa
